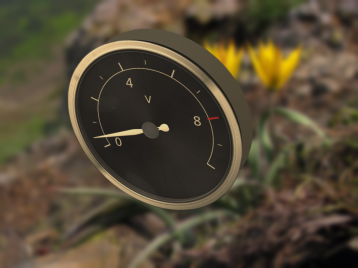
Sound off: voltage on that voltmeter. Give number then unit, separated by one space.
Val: 0.5 V
